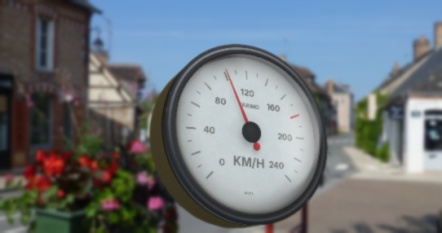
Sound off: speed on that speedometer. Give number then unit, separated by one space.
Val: 100 km/h
